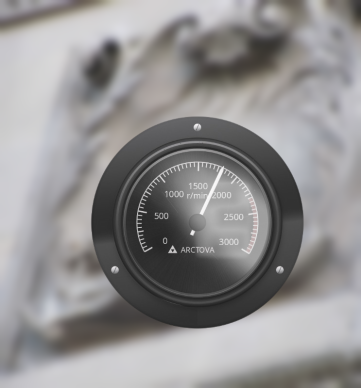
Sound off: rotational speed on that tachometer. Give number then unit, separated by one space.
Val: 1800 rpm
